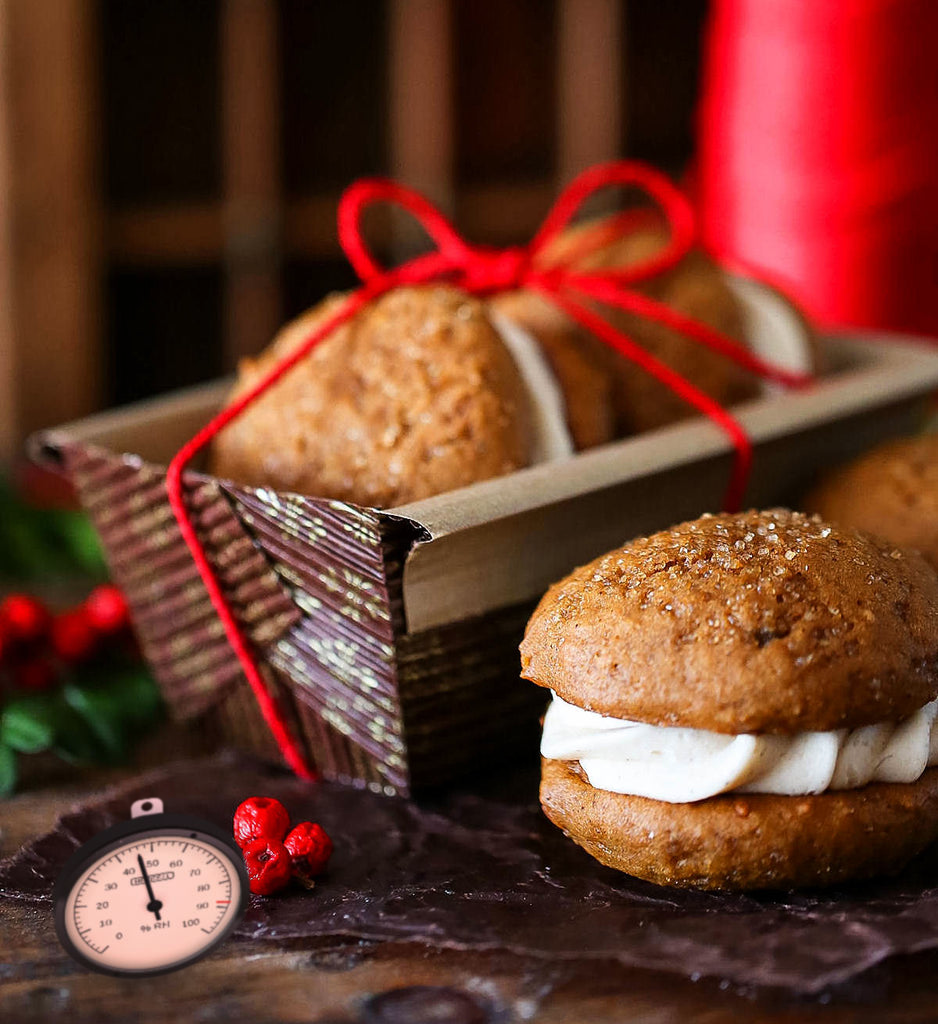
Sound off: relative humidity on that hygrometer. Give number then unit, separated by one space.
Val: 46 %
